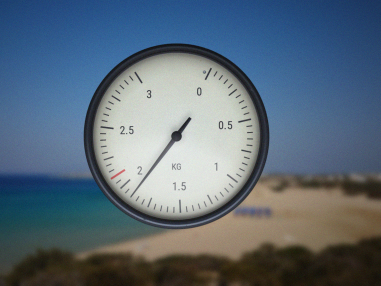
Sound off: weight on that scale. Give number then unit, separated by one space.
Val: 1.9 kg
